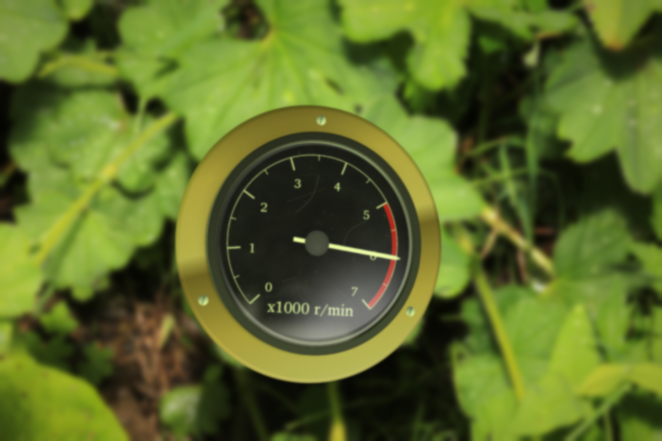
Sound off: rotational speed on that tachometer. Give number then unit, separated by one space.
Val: 6000 rpm
